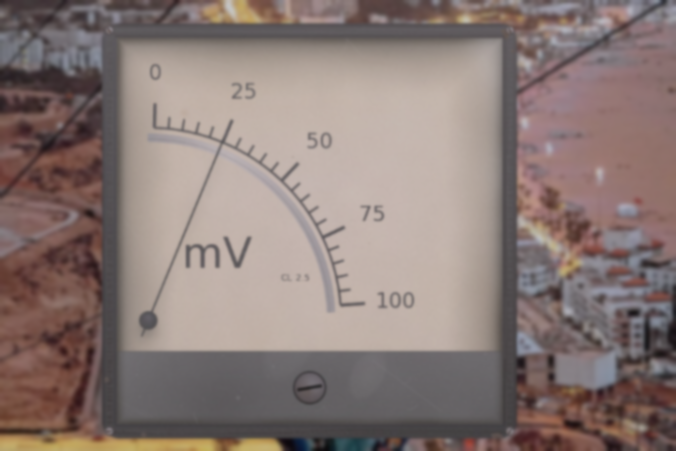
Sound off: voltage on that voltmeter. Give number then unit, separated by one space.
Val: 25 mV
